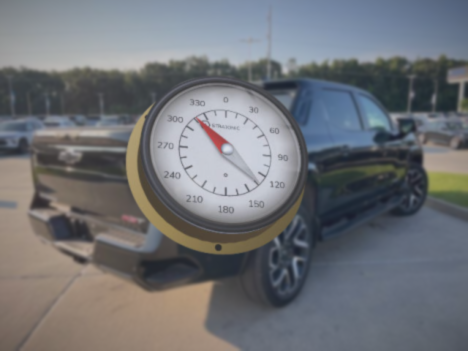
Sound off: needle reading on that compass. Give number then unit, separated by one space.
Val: 315 °
